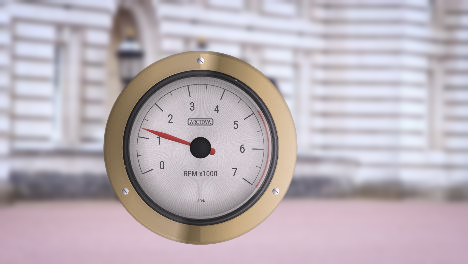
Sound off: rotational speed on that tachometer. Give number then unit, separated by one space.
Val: 1250 rpm
